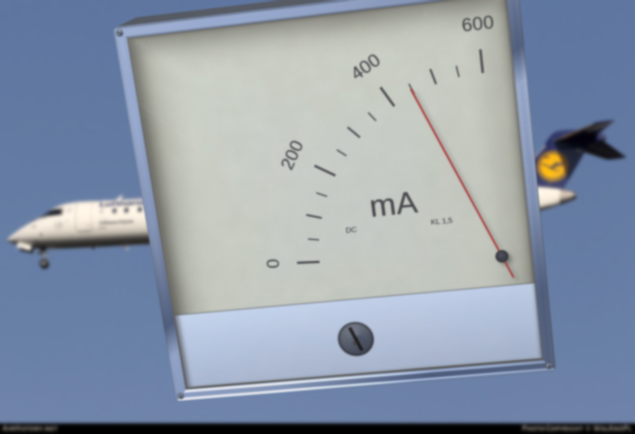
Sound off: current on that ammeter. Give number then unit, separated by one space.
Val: 450 mA
